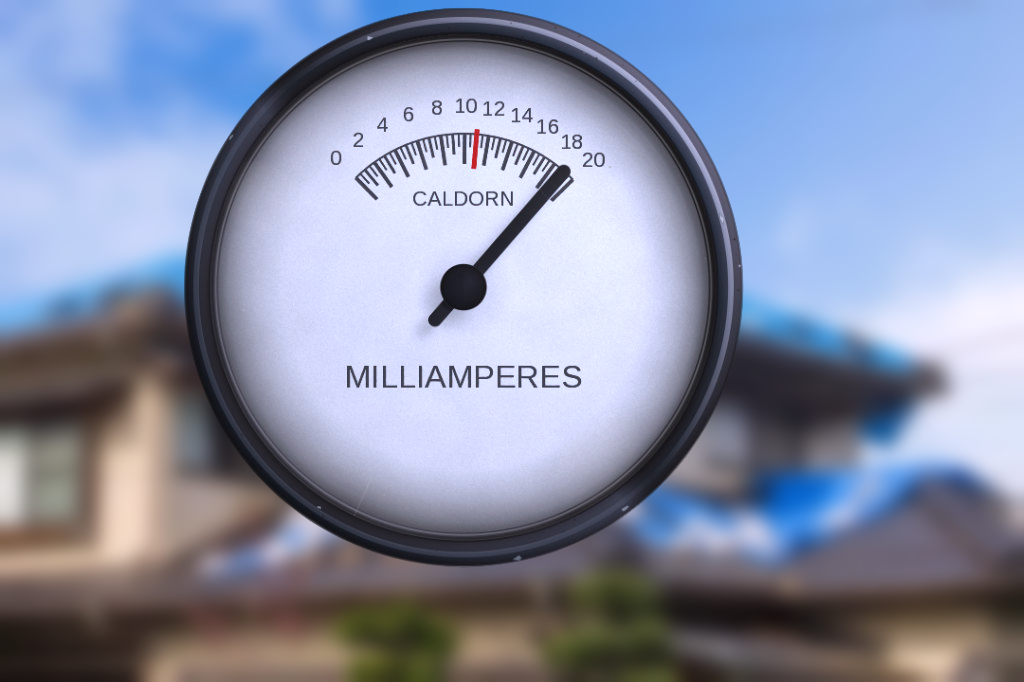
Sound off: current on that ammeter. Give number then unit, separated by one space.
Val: 19 mA
